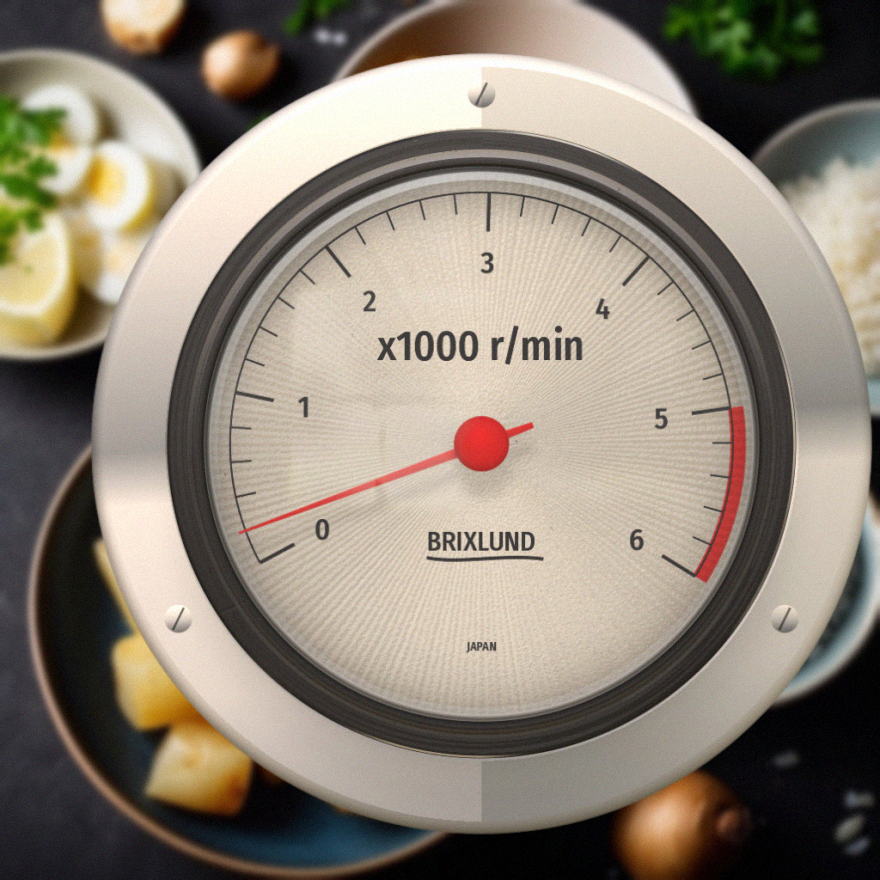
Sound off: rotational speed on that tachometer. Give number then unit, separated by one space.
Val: 200 rpm
